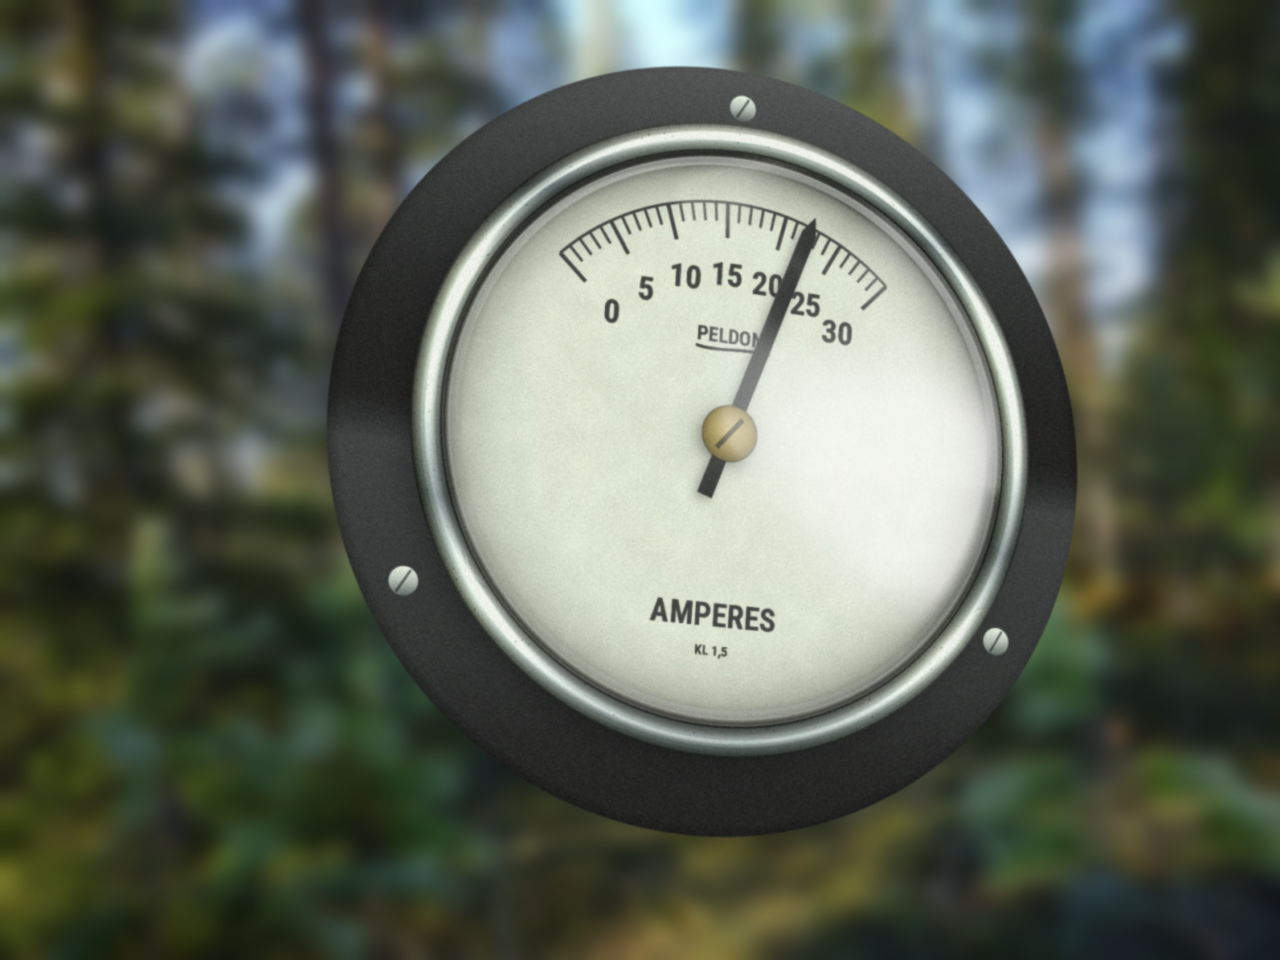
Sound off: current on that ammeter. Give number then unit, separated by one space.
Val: 22 A
